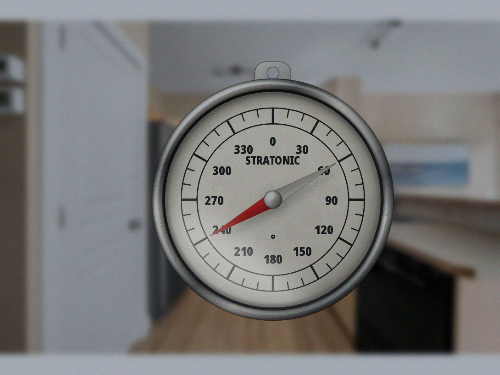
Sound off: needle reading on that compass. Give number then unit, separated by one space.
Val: 240 °
